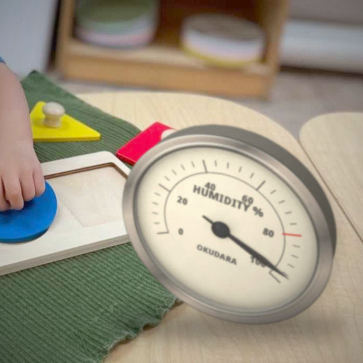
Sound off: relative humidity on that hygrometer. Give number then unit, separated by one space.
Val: 96 %
